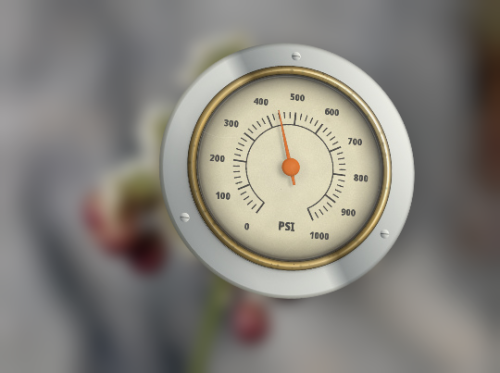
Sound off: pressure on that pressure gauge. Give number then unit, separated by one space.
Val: 440 psi
